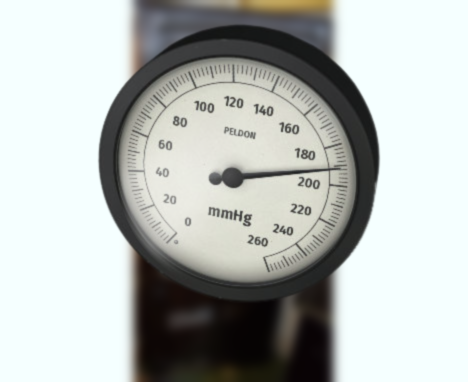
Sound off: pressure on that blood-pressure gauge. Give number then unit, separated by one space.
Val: 190 mmHg
